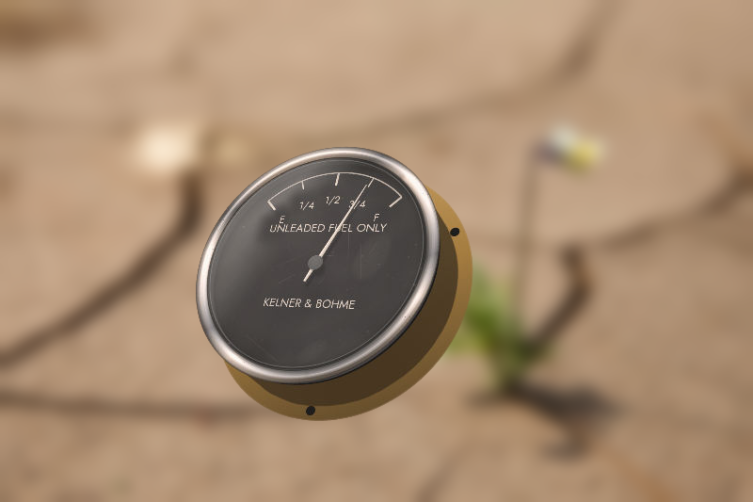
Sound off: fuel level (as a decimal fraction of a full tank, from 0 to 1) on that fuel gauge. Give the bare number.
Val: 0.75
